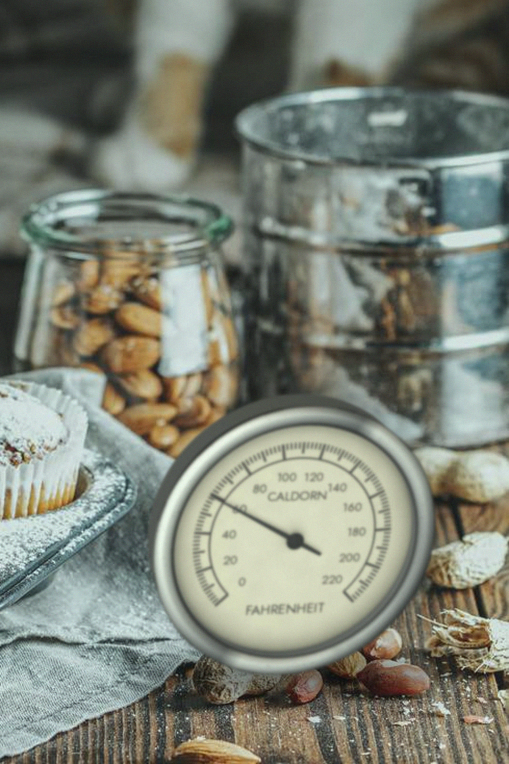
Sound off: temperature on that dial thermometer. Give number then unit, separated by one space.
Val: 60 °F
